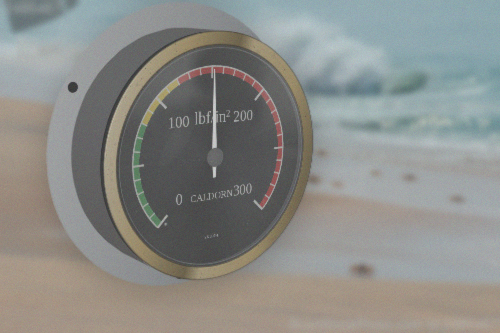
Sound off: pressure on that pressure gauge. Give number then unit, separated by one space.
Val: 150 psi
